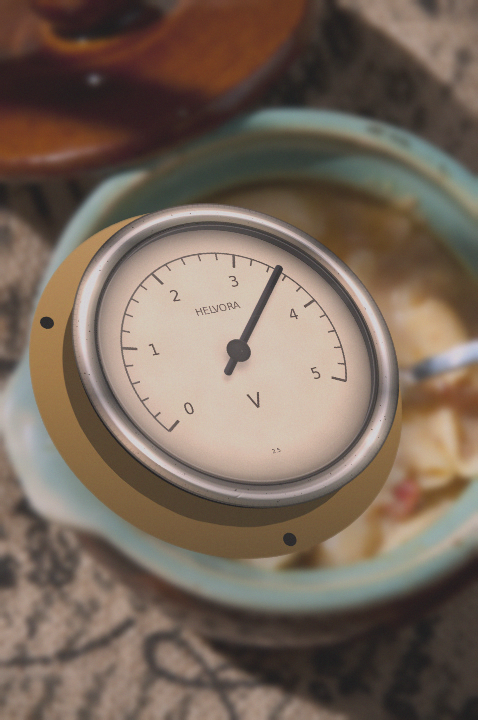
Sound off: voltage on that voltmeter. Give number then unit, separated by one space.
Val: 3.5 V
